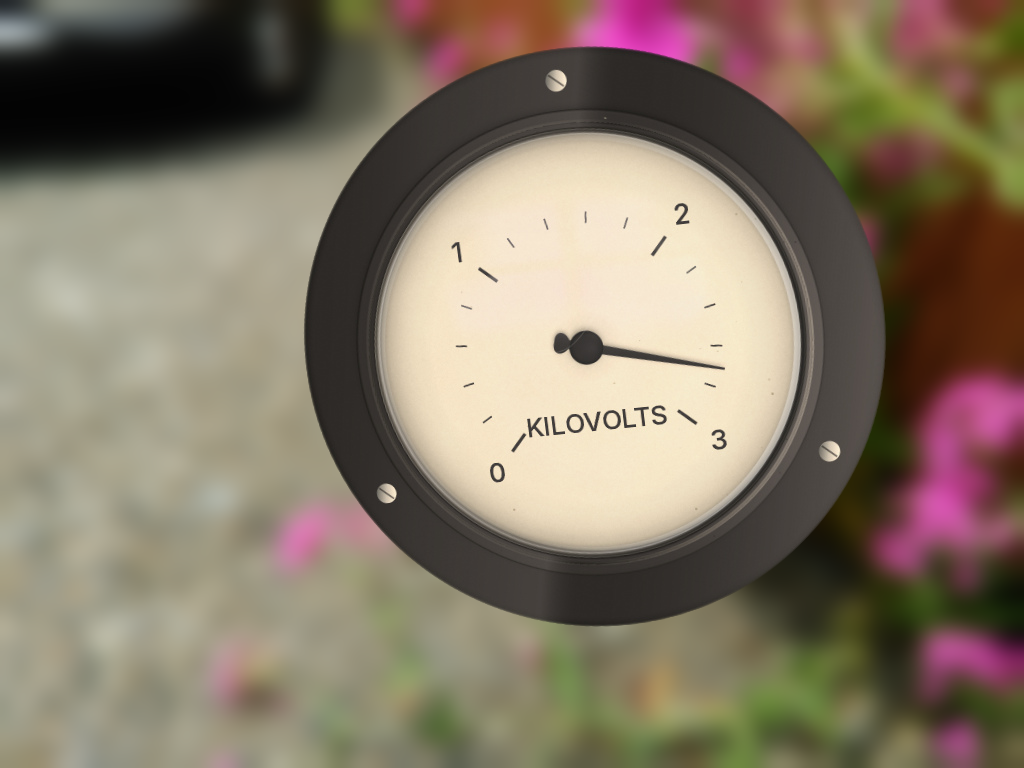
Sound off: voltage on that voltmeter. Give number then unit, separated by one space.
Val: 2.7 kV
